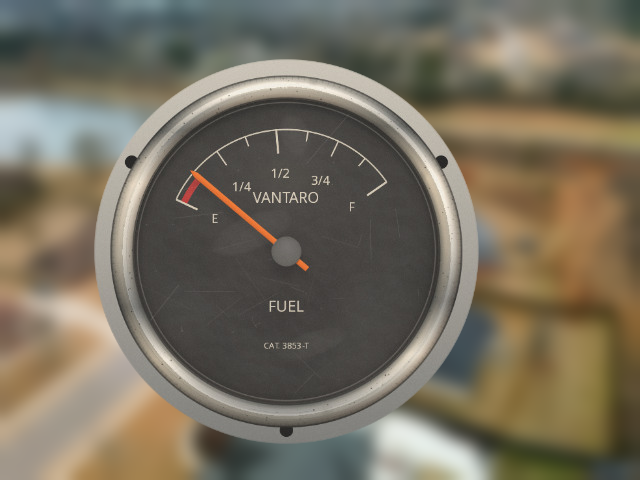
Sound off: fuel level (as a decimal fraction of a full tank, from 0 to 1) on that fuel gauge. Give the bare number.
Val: 0.125
